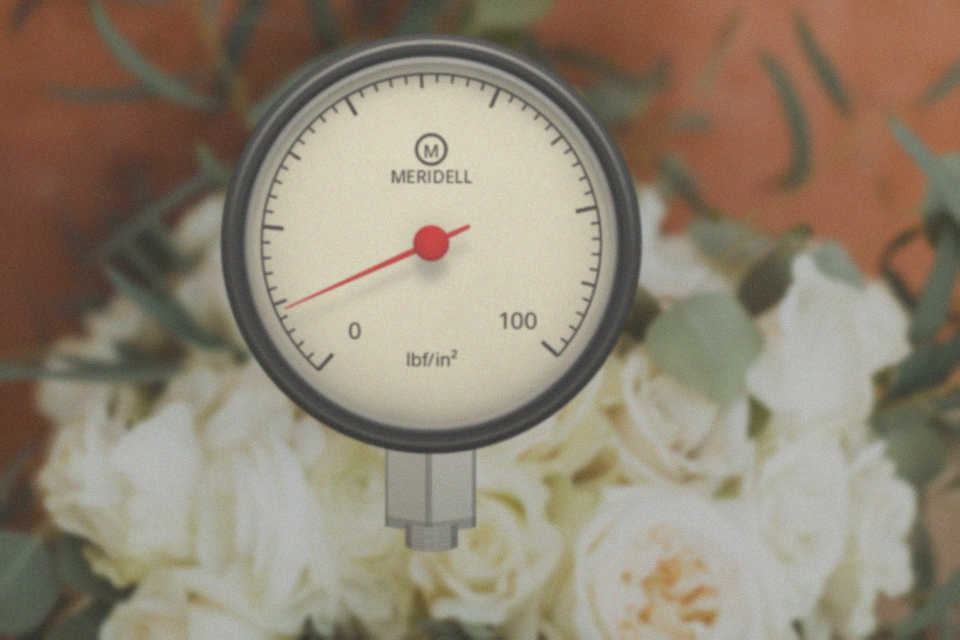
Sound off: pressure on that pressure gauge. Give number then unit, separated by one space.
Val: 9 psi
